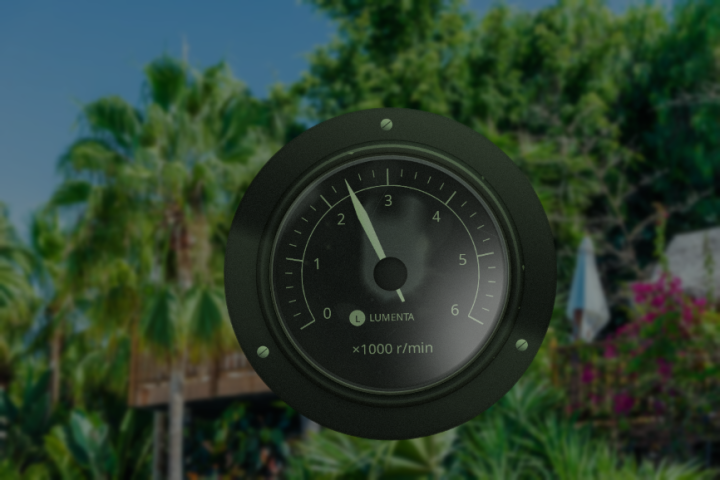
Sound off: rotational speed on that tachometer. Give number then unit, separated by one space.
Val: 2400 rpm
